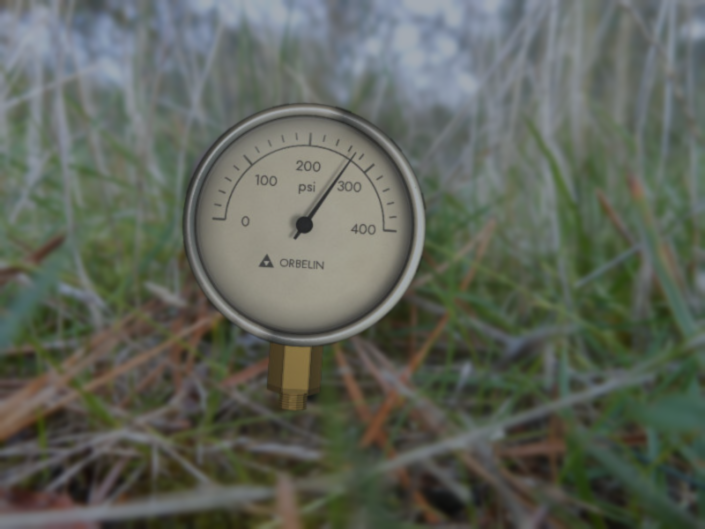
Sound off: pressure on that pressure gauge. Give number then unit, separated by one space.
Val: 270 psi
